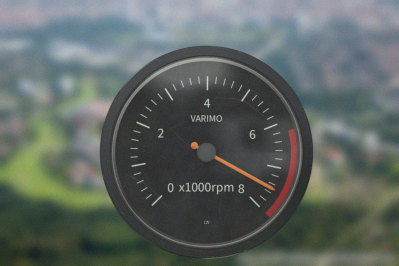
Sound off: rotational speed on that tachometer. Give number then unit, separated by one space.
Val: 7500 rpm
